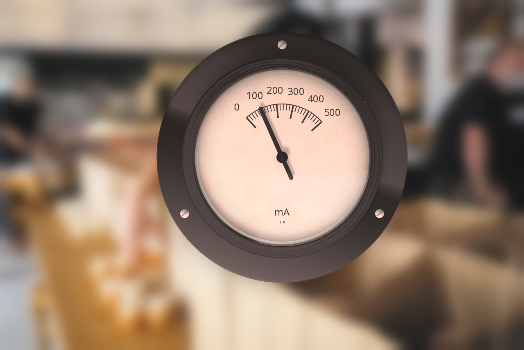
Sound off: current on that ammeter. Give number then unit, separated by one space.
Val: 100 mA
